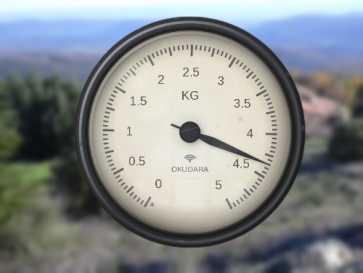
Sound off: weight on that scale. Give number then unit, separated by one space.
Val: 4.35 kg
